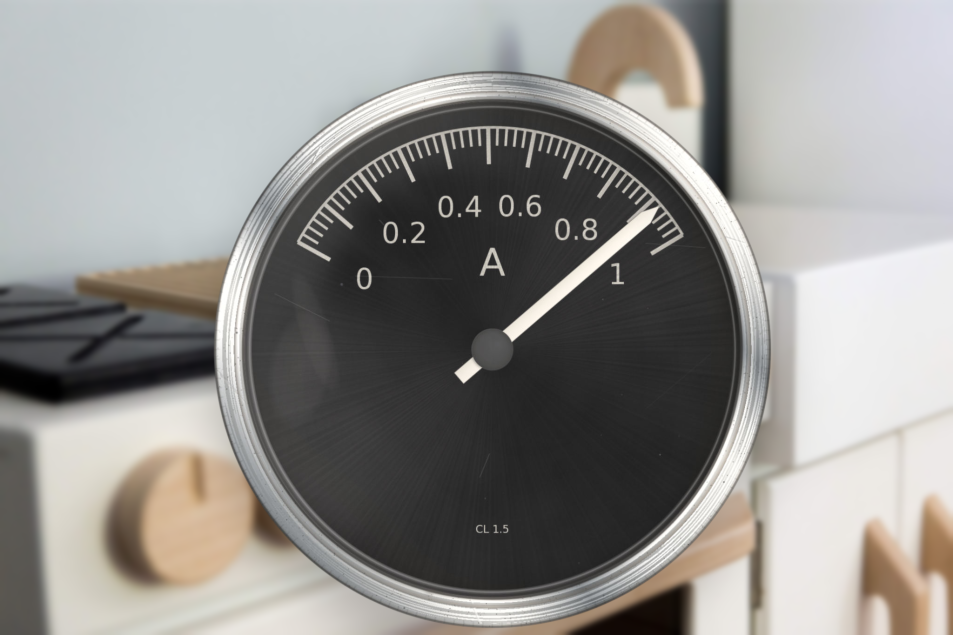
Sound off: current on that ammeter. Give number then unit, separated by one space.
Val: 0.92 A
